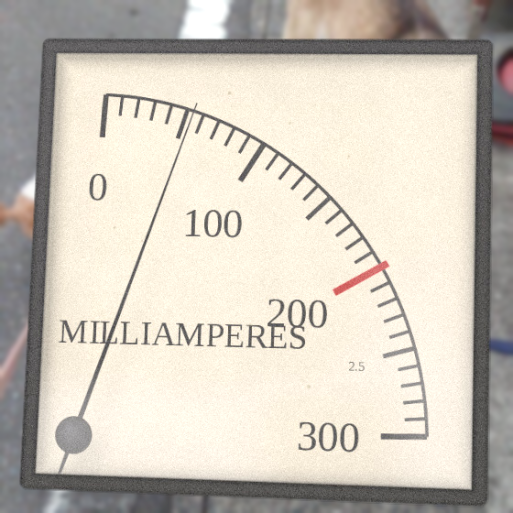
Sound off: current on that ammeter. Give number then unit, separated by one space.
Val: 55 mA
